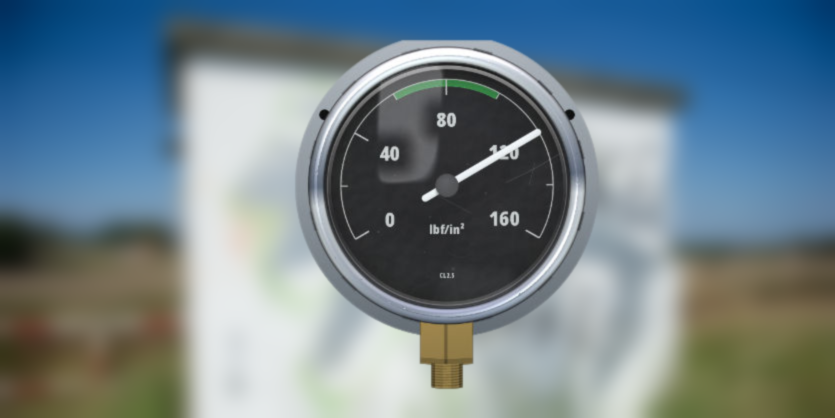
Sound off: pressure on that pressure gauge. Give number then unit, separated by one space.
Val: 120 psi
